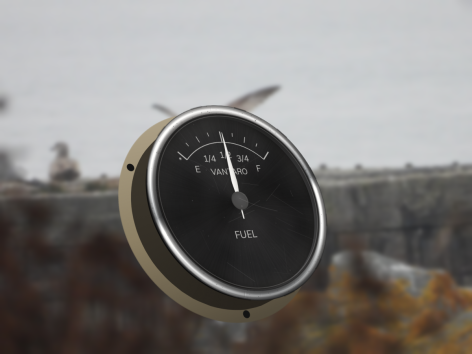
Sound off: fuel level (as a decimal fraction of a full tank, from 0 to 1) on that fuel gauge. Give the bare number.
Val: 0.5
